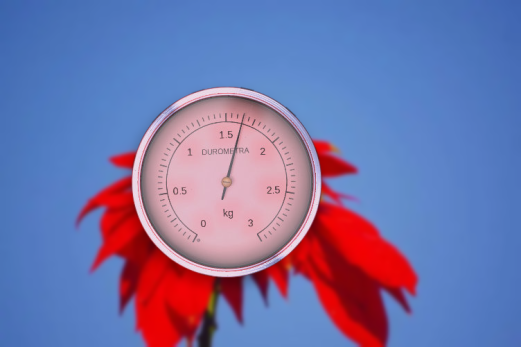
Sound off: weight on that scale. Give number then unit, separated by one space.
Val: 1.65 kg
